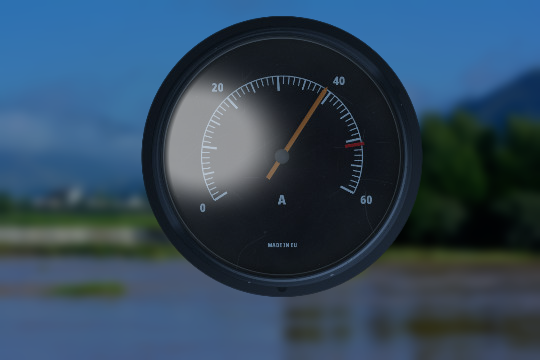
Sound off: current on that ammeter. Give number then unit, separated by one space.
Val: 39 A
